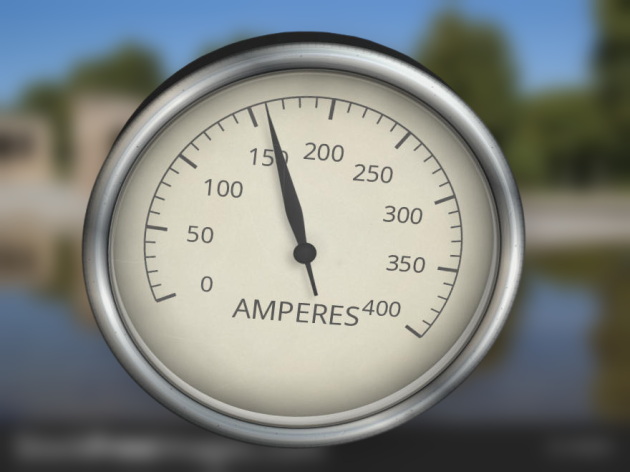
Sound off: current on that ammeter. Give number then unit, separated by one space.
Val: 160 A
